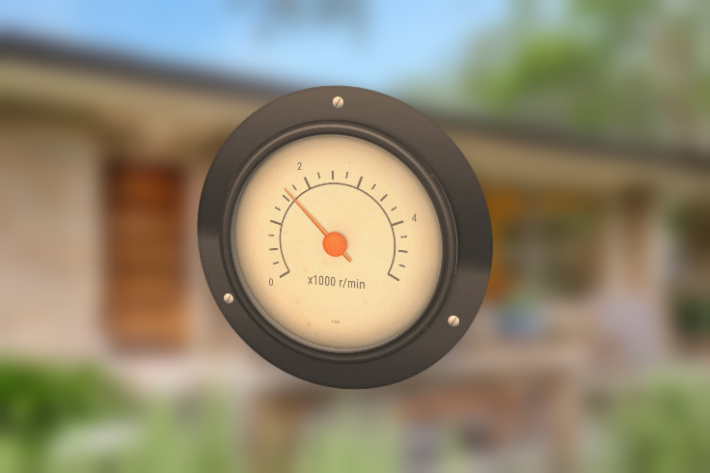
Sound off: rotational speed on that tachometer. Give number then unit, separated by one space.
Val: 1625 rpm
